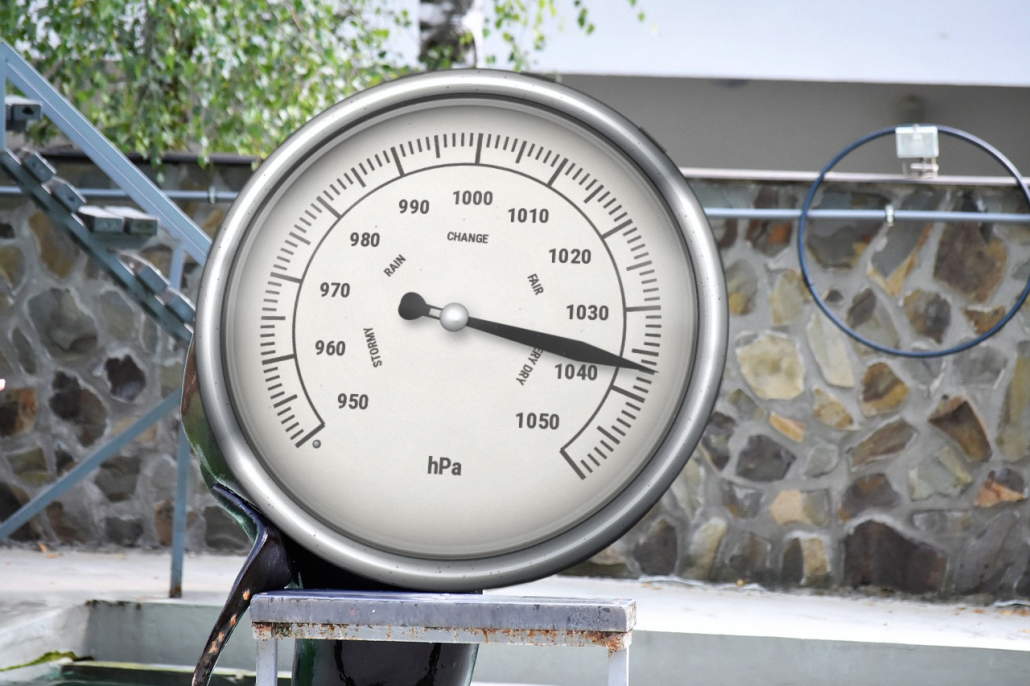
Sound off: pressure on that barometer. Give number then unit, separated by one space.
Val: 1037 hPa
